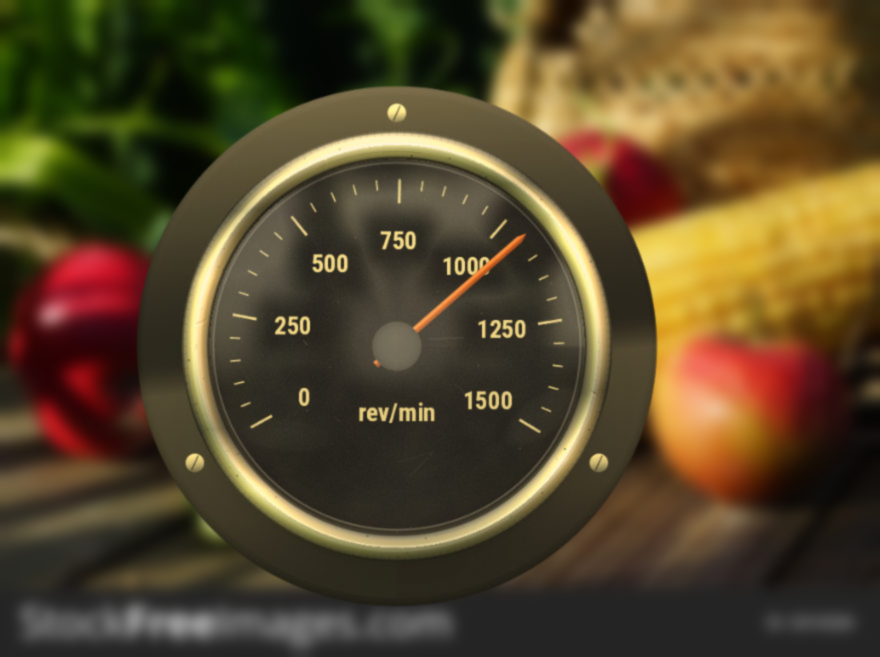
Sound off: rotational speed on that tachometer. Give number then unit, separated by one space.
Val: 1050 rpm
